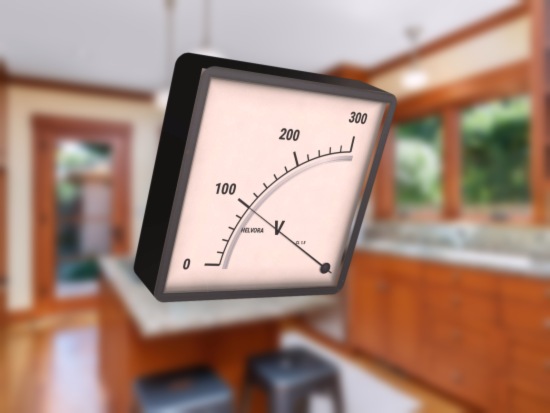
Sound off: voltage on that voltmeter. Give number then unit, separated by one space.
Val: 100 V
